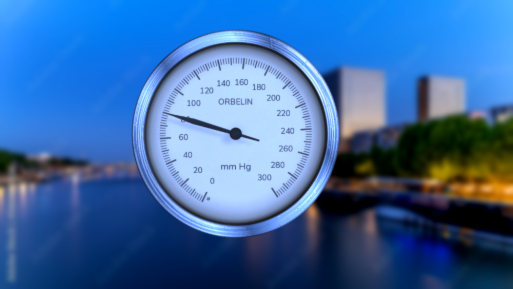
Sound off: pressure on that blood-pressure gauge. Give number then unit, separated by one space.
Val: 80 mmHg
